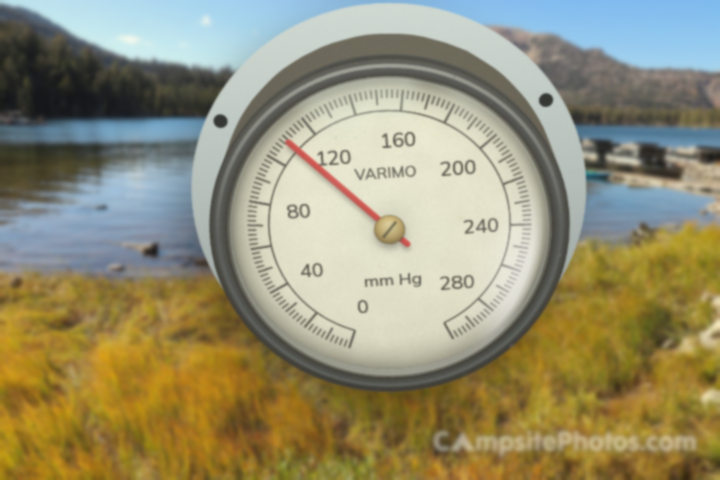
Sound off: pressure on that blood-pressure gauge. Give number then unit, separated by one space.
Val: 110 mmHg
